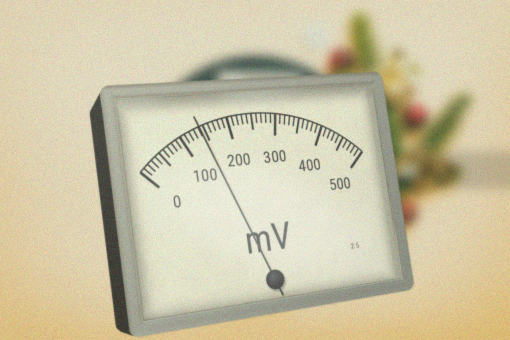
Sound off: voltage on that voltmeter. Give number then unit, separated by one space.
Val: 140 mV
